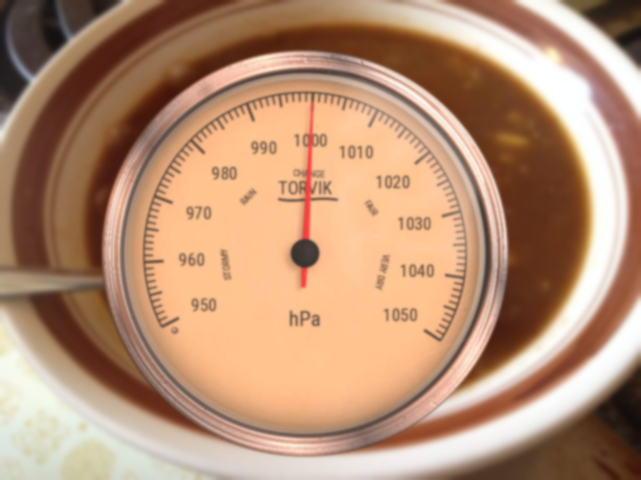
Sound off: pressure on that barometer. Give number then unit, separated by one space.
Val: 1000 hPa
